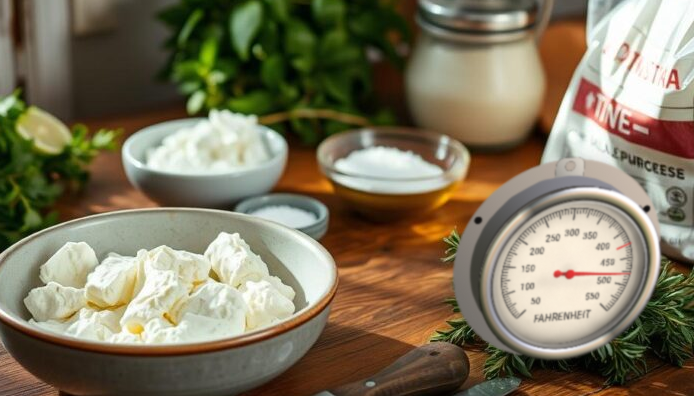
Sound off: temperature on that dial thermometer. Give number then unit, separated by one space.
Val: 475 °F
